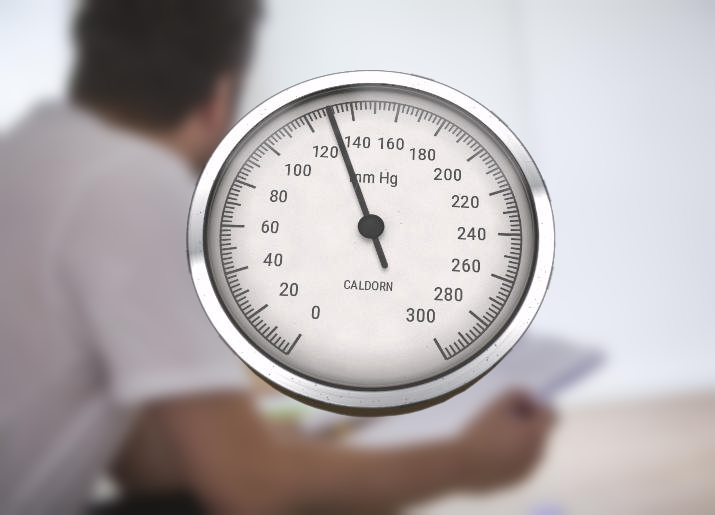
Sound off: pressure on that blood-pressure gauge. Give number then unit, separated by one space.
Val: 130 mmHg
